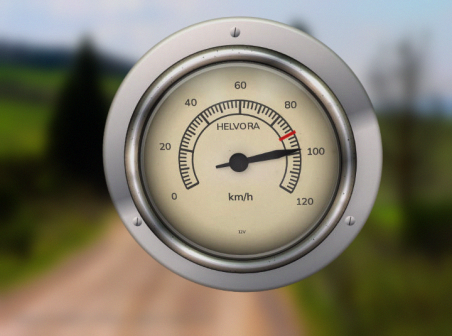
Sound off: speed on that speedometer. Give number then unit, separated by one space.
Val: 98 km/h
